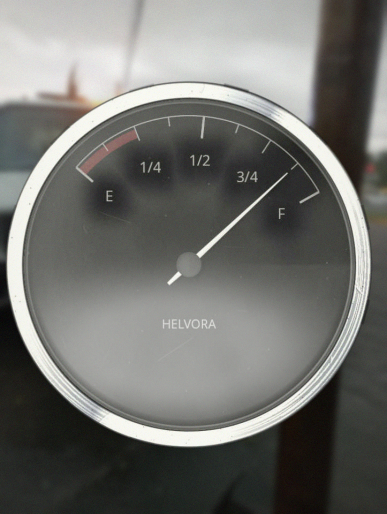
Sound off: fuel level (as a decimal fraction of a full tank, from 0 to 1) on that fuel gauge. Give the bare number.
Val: 0.875
